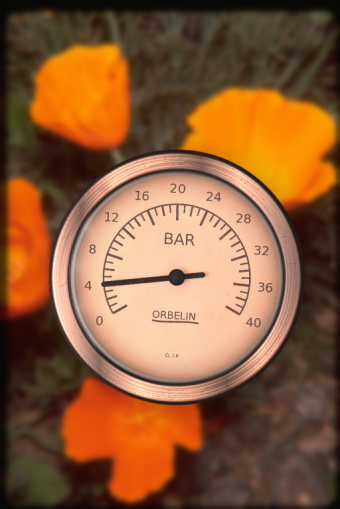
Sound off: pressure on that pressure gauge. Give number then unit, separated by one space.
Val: 4 bar
